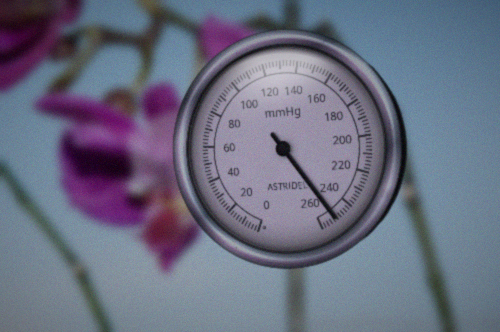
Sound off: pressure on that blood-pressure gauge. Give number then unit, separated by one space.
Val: 250 mmHg
